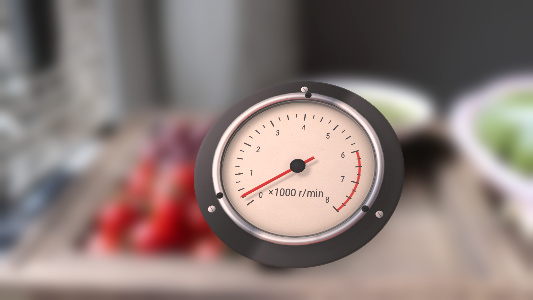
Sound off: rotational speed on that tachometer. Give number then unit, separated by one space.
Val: 250 rpm
